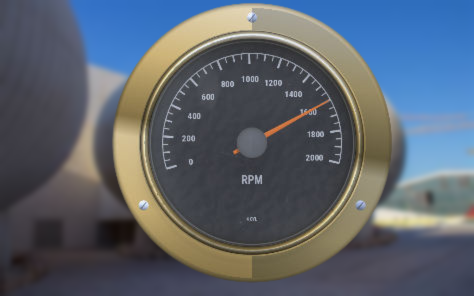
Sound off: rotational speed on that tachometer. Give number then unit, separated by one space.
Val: 1600 rpm
